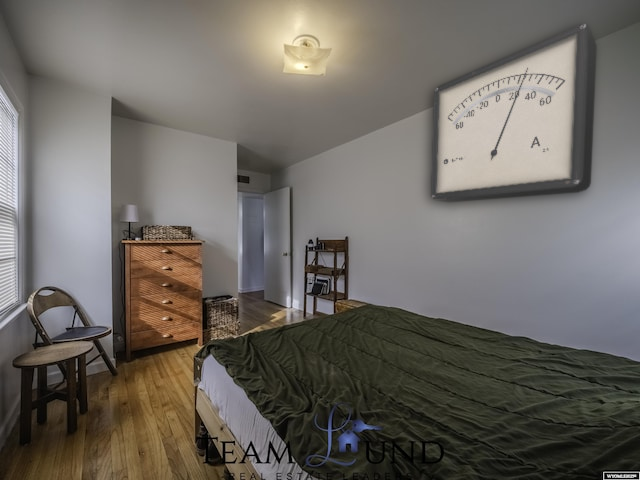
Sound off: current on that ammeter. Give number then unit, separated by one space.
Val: 25 A
